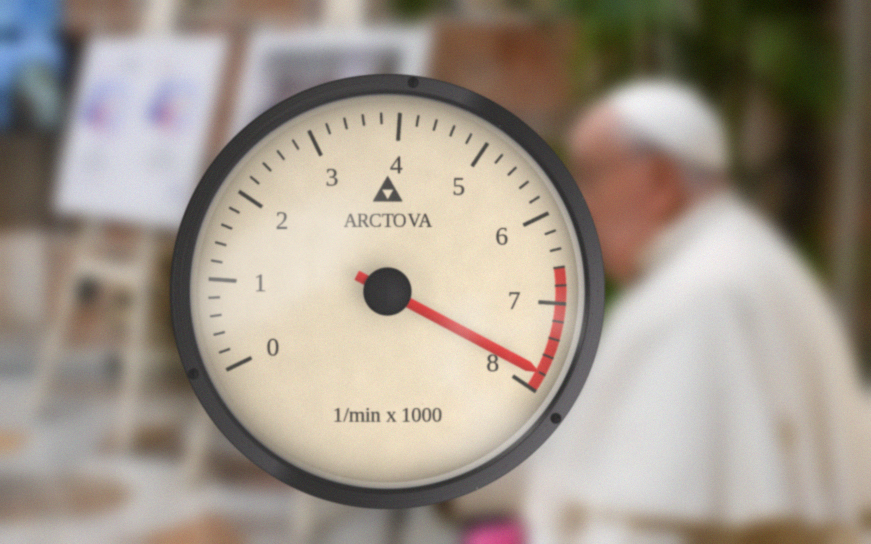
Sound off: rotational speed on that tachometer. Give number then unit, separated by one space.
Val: 7800 rpm
